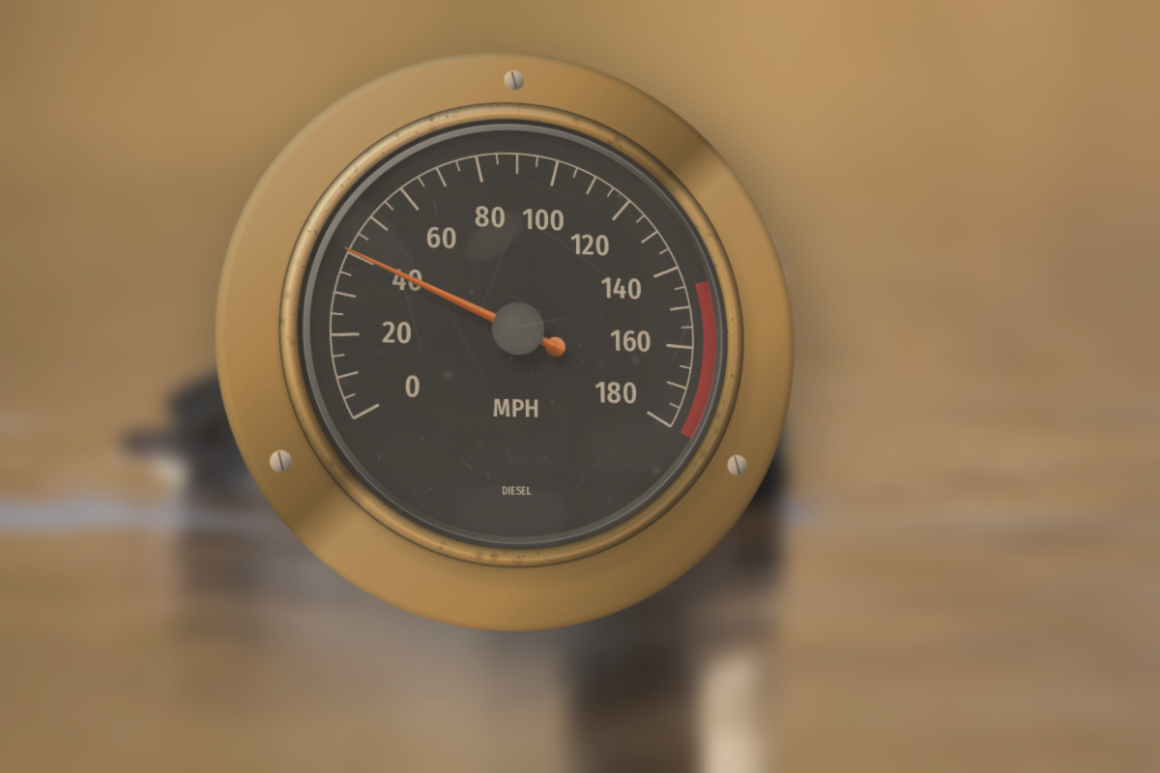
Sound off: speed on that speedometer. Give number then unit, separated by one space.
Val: 40 mph
